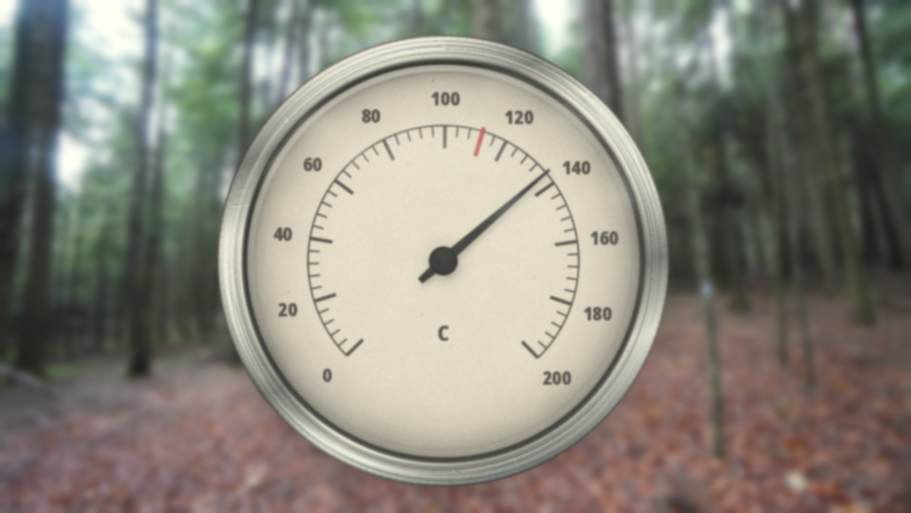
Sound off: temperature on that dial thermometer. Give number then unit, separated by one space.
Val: 136 °C
